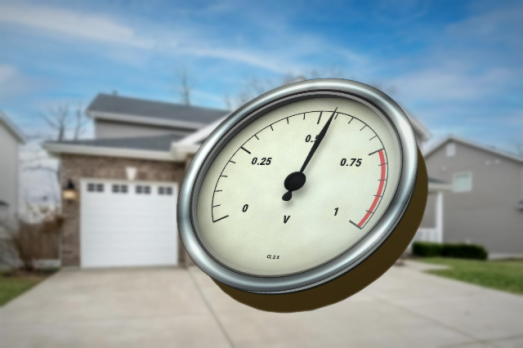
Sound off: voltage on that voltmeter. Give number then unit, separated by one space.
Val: 0.55 V
